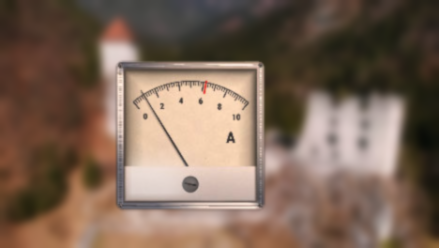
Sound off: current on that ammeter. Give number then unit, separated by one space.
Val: 1 A
